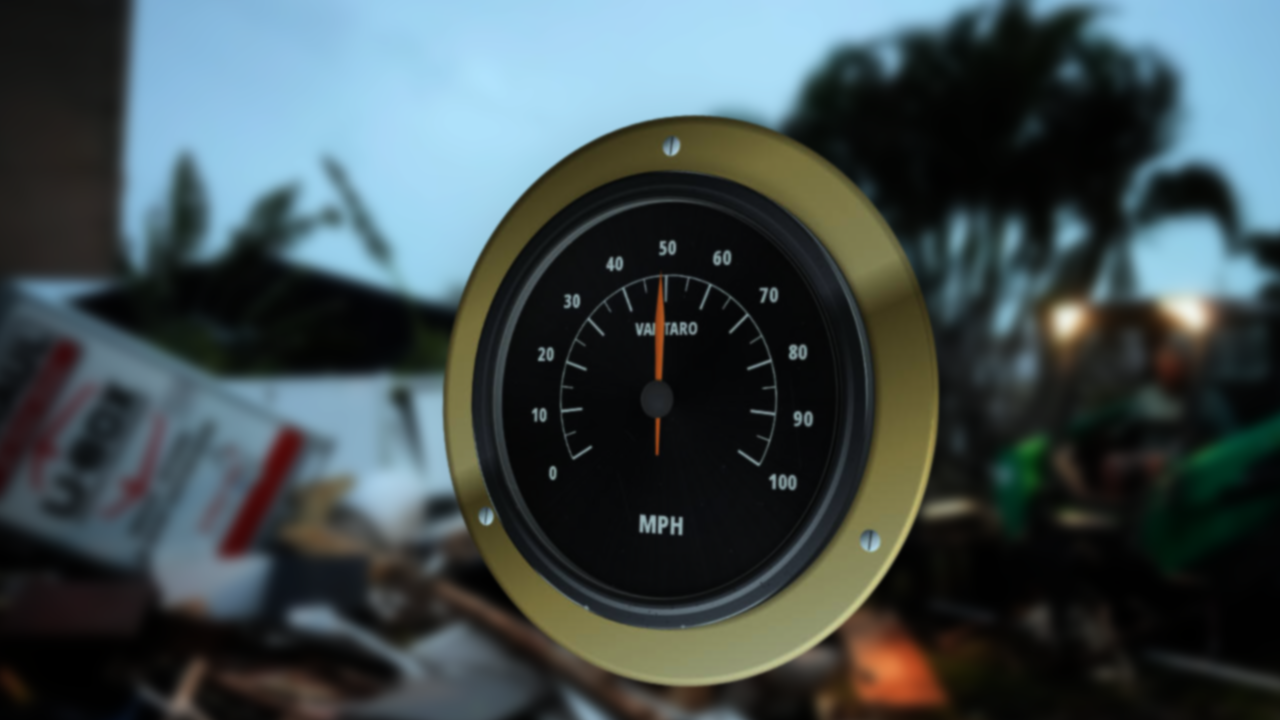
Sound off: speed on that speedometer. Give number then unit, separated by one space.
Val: 50 mph
